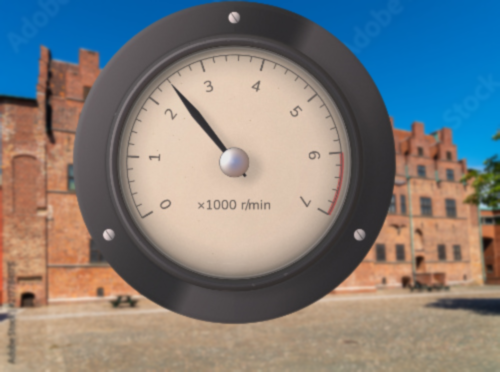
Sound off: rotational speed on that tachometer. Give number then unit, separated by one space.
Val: 2400 rpm
